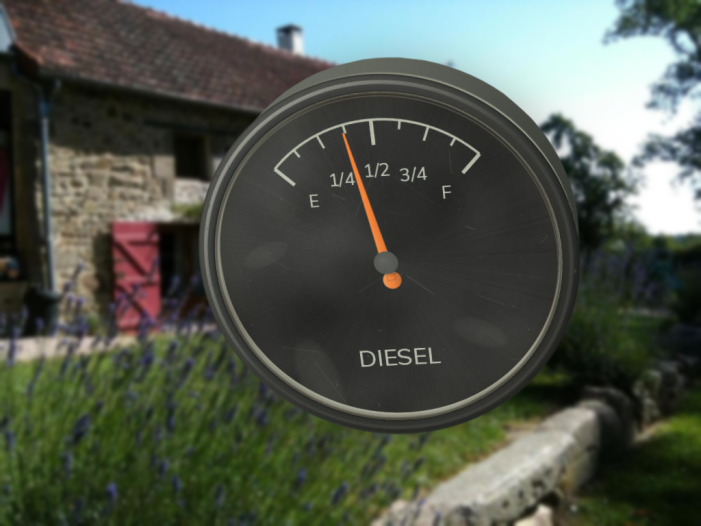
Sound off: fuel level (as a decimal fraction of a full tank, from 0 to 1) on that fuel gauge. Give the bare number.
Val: 0.375
